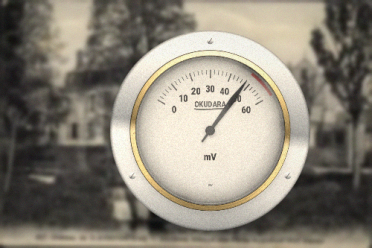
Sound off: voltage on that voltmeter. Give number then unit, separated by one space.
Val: 48 mV
